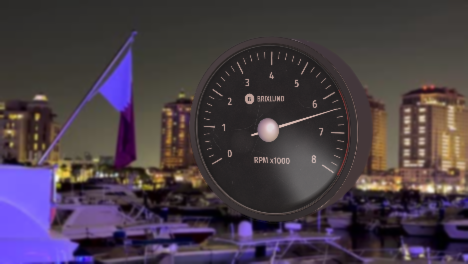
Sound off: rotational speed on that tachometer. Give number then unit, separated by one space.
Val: 6400 rpm
